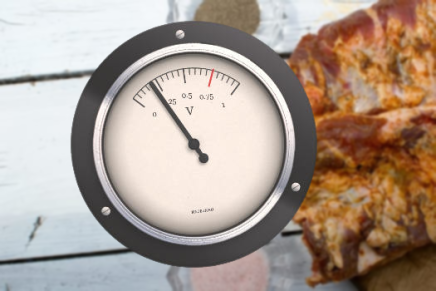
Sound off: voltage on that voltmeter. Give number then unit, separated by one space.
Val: 0.2 V
